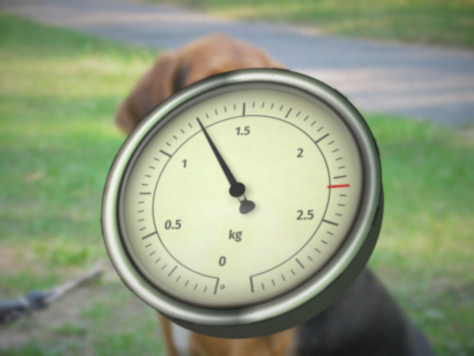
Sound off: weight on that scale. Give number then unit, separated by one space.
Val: 1.25 kg
